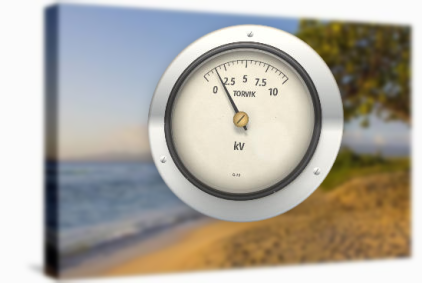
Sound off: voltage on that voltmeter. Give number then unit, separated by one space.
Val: 1.5 kV
